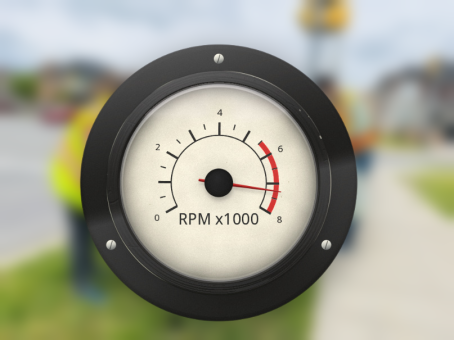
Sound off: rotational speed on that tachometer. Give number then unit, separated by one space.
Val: 7250 rpm
